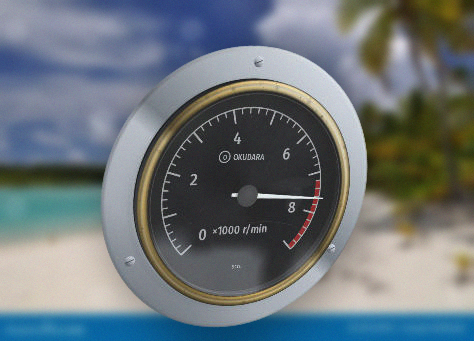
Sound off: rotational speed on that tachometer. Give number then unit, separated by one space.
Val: 7600 rpm
